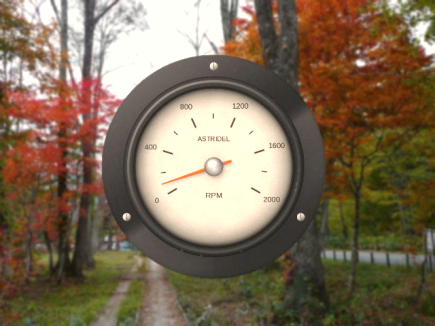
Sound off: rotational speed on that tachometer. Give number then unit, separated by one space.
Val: 100 rpm
